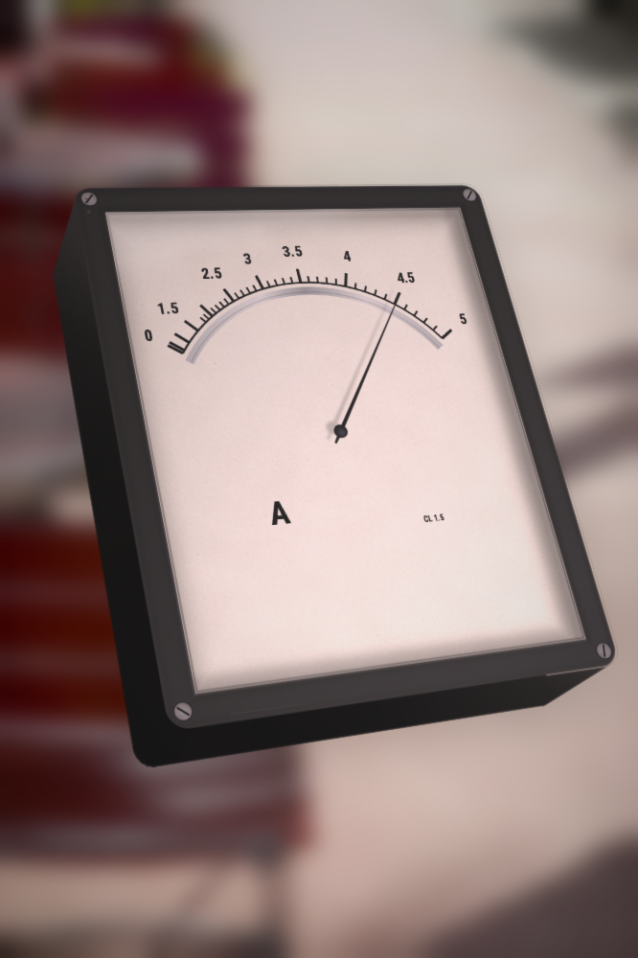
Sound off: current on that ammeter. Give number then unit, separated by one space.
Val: 4.5 A
